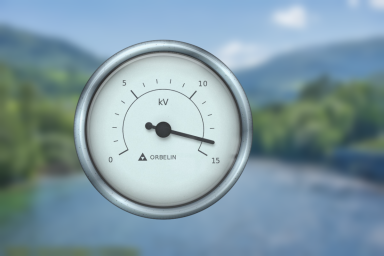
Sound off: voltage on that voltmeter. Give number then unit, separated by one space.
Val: 14 kV
